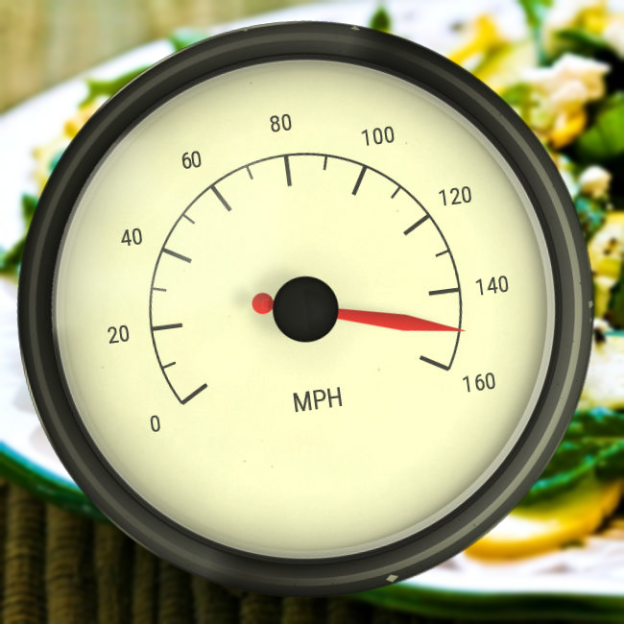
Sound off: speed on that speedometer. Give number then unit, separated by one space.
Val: 150 mph
